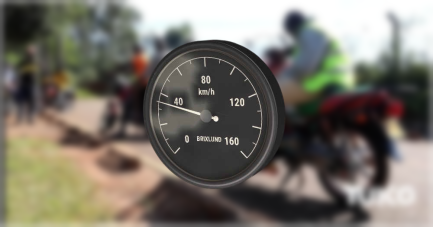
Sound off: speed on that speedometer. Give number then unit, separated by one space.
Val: 35 km/h
